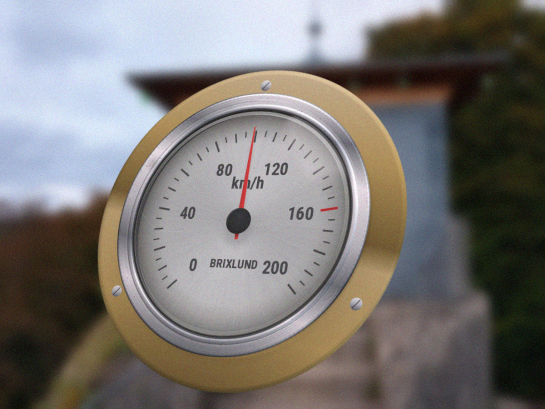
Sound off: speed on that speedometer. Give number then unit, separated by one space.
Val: 100 km/h
